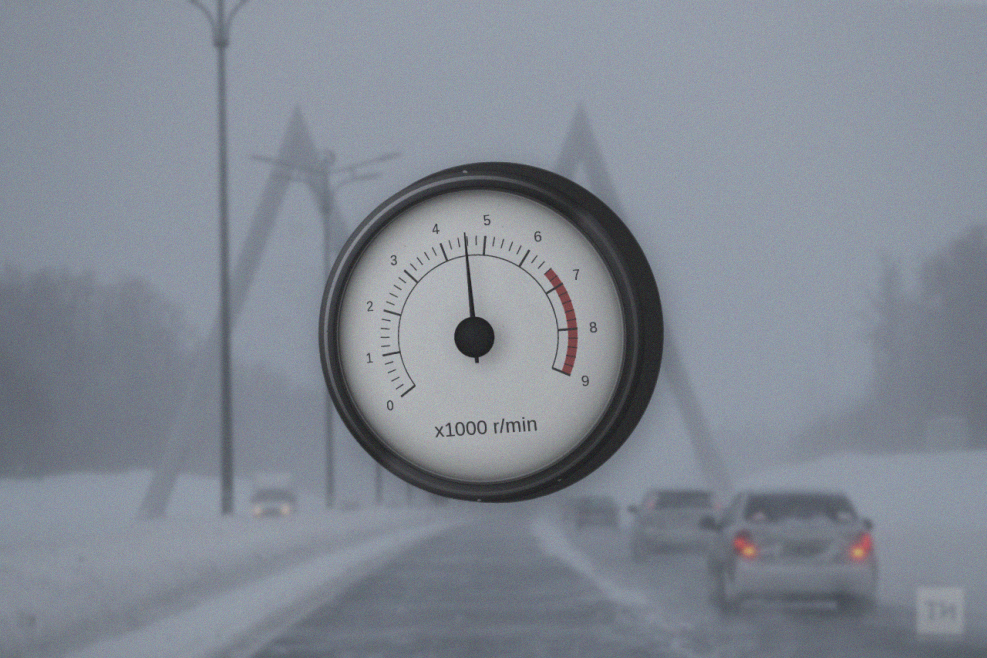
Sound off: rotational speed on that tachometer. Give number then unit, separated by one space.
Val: 4600 rpm
